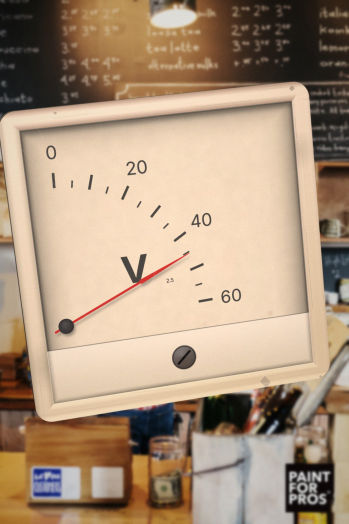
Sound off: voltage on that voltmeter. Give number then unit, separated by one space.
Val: 45 V
